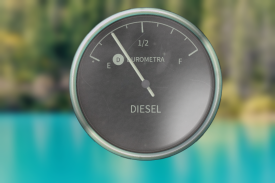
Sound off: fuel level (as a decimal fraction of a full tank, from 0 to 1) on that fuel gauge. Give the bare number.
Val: 0.25
